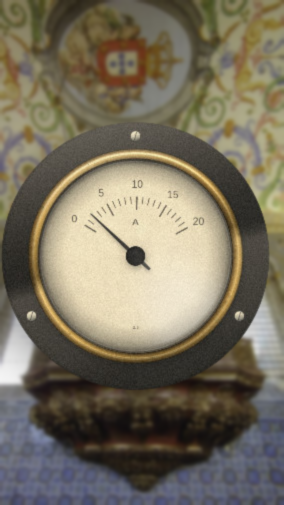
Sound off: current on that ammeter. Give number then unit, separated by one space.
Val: 2 A
